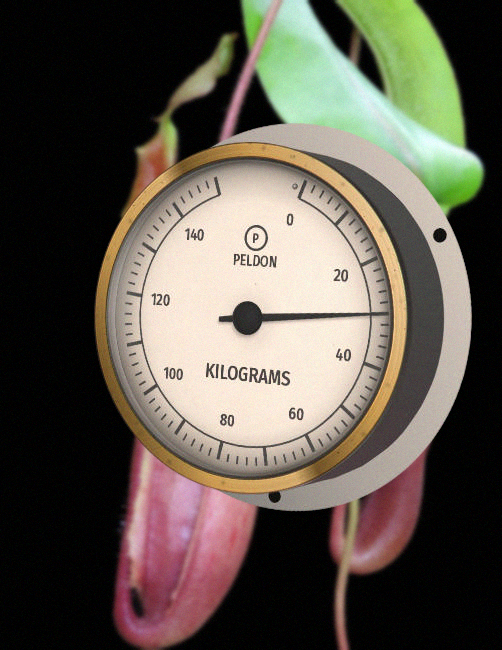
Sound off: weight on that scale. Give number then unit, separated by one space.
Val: 30 kg
